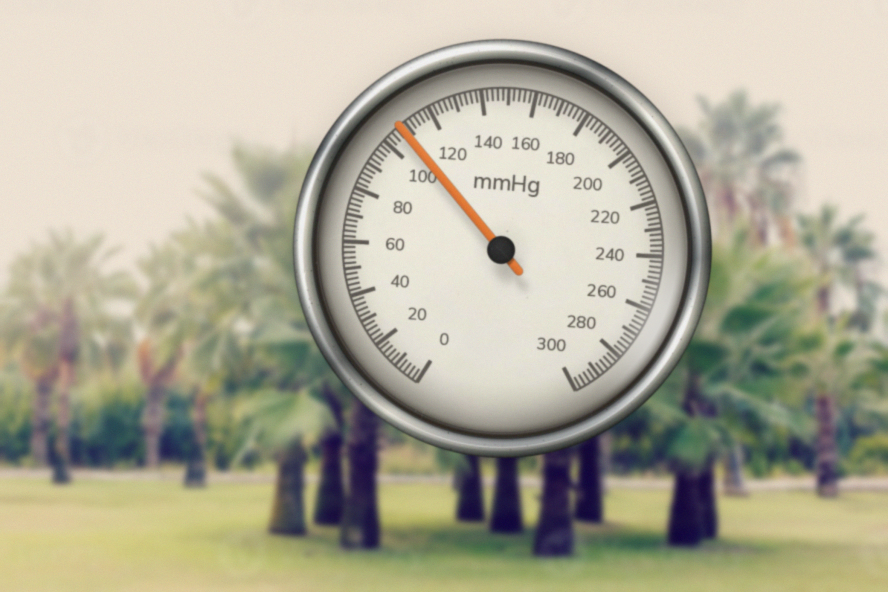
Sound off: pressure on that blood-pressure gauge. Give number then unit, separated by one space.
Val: 108 mmHg
